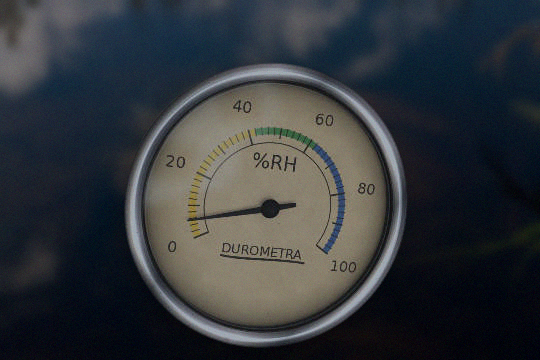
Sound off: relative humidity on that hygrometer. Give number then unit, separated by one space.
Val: 6 %
